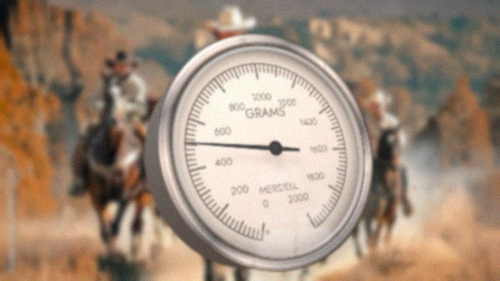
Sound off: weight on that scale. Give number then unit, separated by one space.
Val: 500 g
